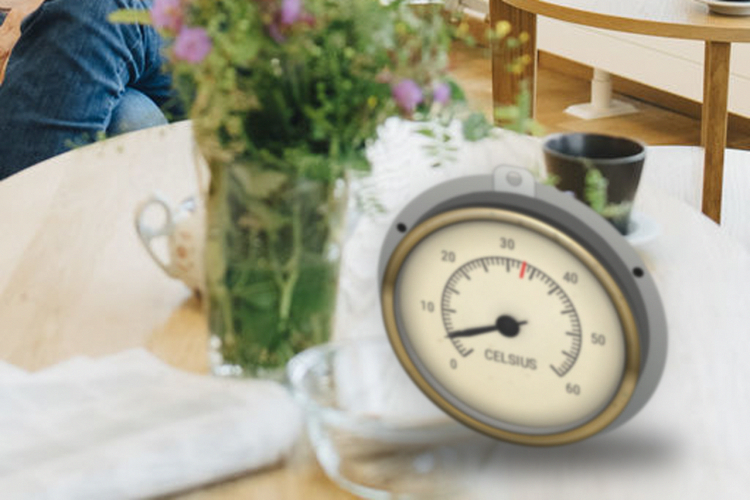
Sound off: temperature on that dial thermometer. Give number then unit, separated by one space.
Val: 5 °C
